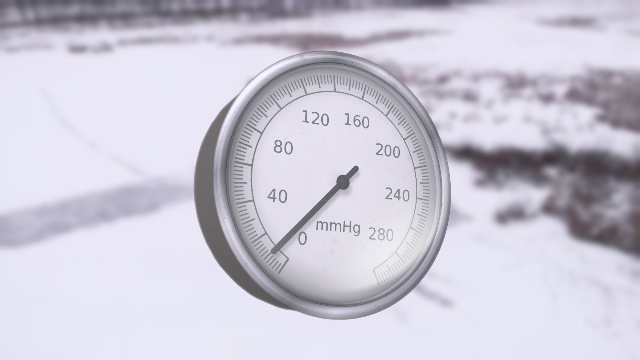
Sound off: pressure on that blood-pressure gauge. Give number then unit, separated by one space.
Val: 10 mmHg
